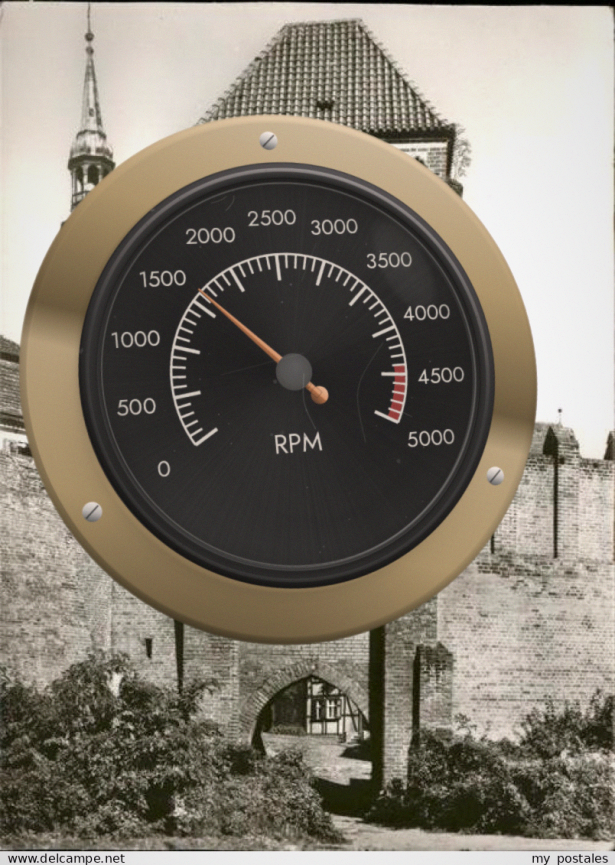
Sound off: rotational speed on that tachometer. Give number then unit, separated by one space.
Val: 1600 rpm
